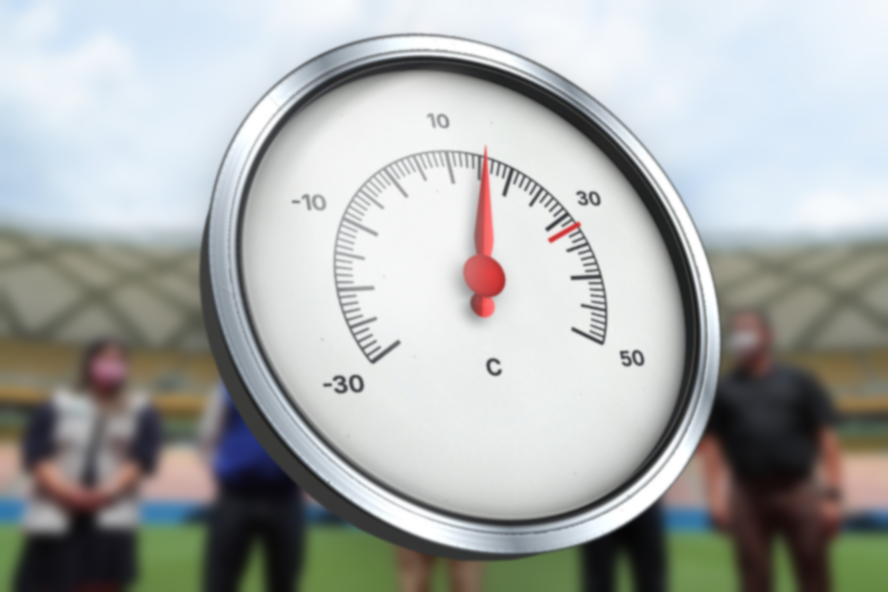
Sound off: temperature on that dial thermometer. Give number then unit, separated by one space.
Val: 15 °C
